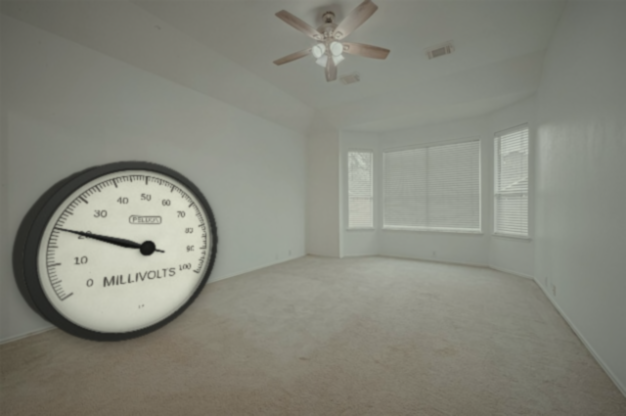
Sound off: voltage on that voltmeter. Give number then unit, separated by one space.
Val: 20 mV
